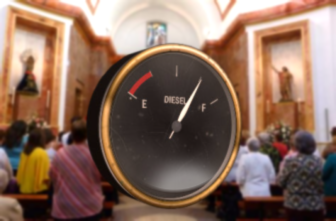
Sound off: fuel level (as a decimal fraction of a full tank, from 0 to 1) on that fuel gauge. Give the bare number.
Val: 0.75
